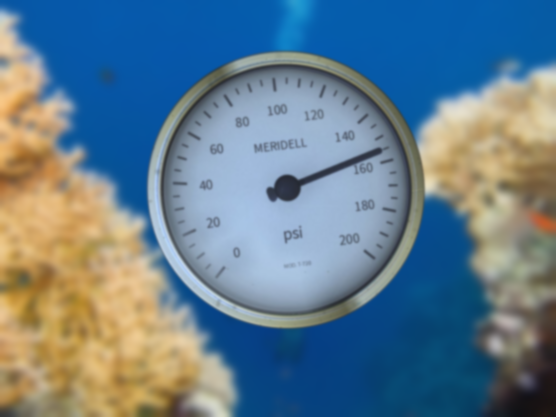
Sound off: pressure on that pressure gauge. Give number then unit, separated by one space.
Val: 155 psi
